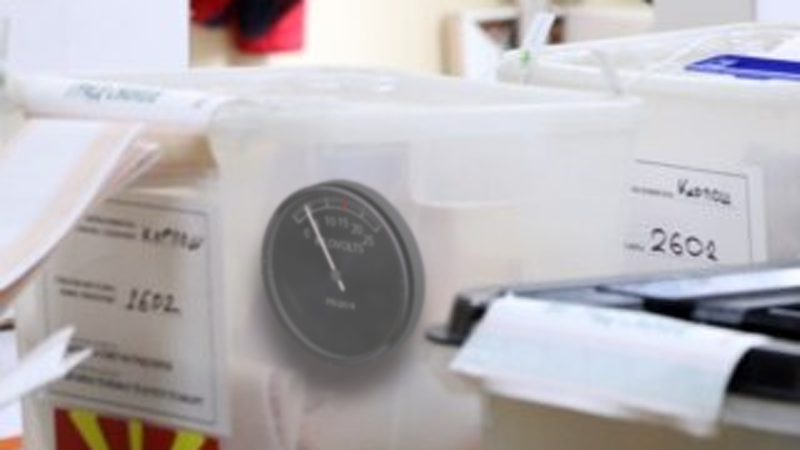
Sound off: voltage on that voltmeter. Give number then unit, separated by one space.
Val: 5 kV
